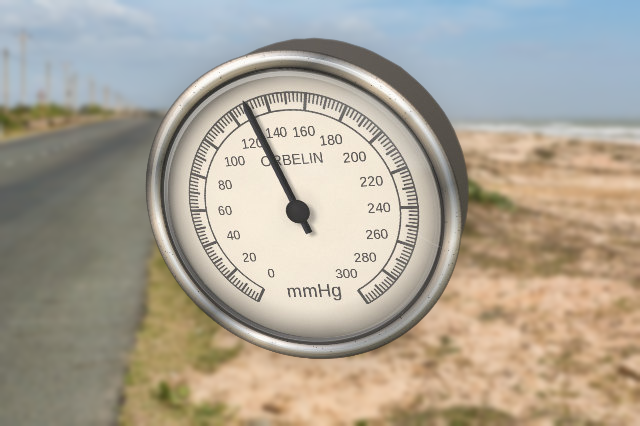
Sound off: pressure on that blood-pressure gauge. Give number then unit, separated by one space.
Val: 130 mmHg
